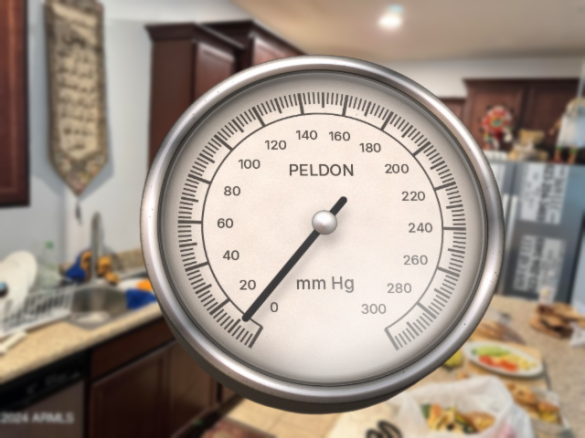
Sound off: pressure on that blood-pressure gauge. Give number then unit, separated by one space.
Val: 8 mmHg
